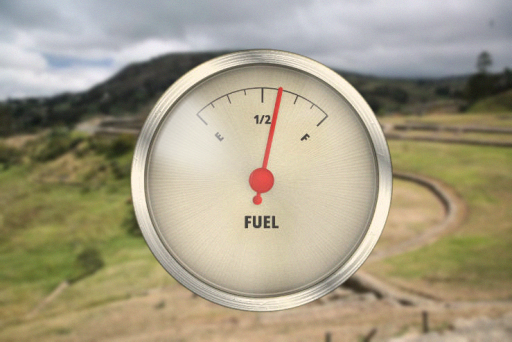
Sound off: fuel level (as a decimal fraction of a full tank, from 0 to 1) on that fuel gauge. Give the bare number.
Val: 0.625
